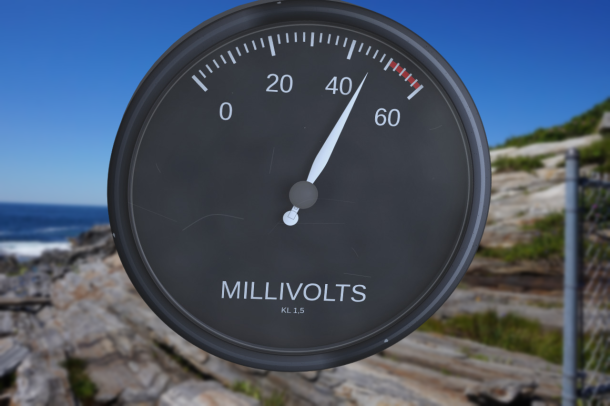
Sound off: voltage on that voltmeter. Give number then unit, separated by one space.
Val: 46 mV
